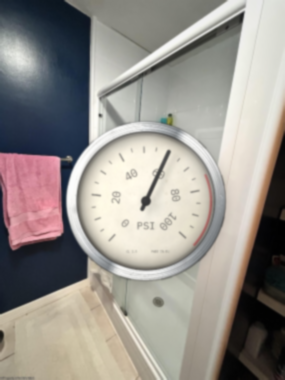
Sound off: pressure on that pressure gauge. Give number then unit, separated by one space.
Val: 60 psi
